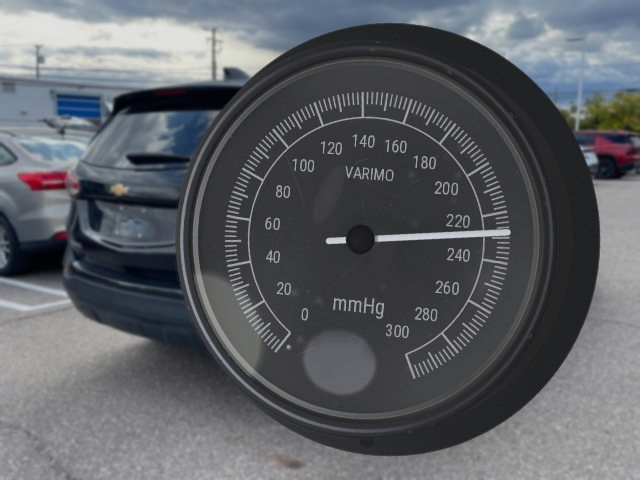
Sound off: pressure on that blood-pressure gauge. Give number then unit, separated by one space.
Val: 228 mmHg
